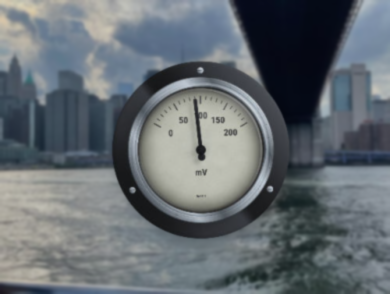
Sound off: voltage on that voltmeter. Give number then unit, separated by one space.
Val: 90 mV
